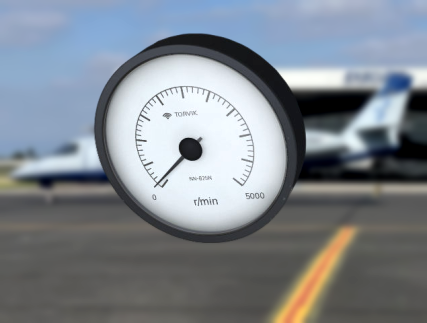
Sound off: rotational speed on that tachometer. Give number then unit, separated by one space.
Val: 100 rpm
